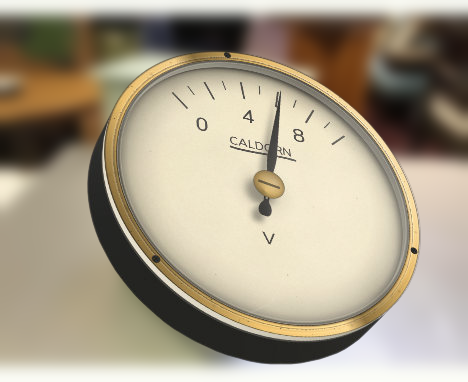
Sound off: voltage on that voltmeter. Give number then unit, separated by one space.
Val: 6 V
